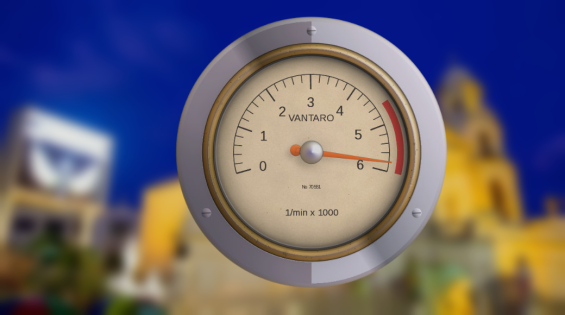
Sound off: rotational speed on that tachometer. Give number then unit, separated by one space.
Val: 5800 rpm
